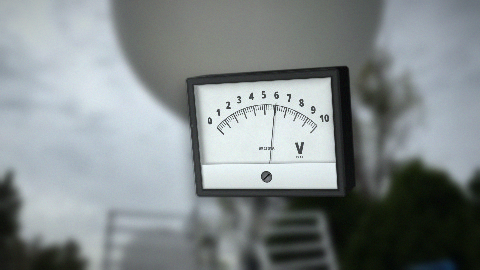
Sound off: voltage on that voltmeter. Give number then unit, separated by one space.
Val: 6 V
